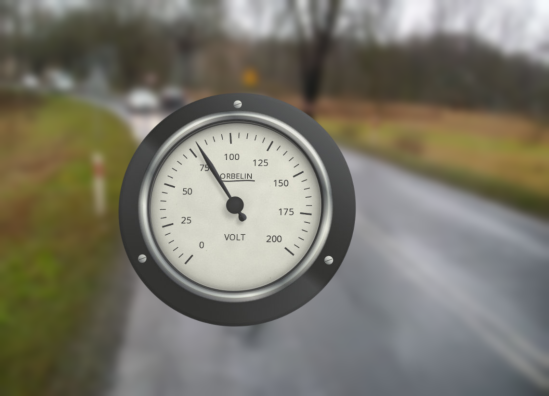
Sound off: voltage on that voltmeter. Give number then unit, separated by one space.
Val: 80 V
